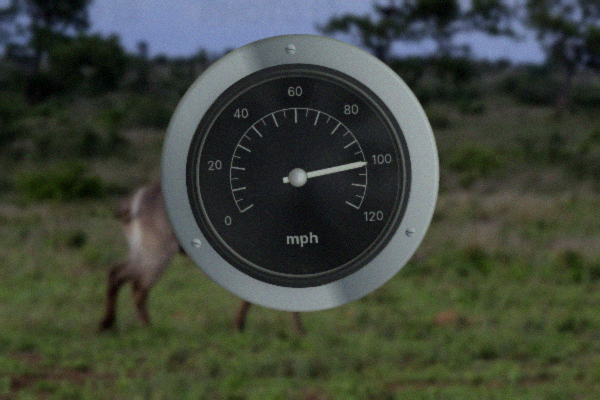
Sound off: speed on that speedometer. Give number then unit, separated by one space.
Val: 100 mph
